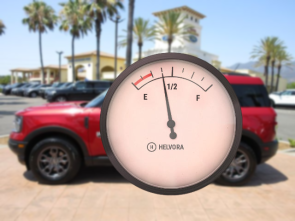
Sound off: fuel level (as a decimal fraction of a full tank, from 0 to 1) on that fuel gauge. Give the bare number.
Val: 0.375
